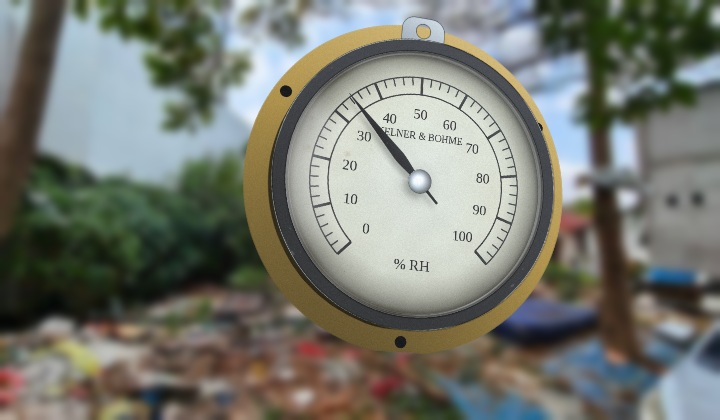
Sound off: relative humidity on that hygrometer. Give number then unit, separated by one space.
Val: 34 %
